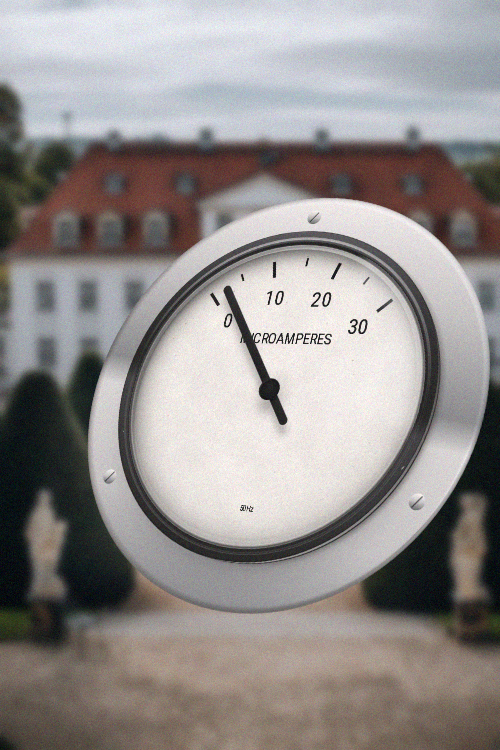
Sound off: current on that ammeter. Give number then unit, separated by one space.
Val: 2.5 µA
